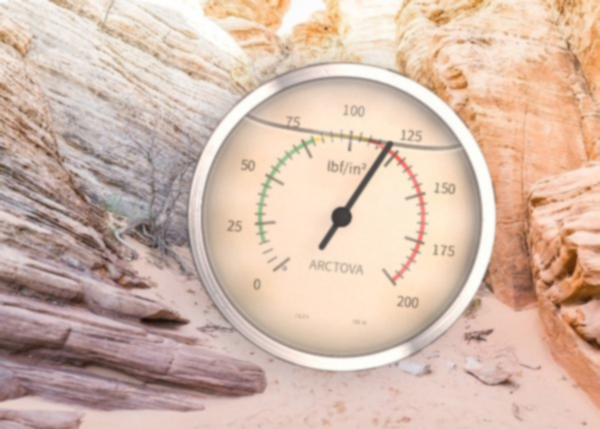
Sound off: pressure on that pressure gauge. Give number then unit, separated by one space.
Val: 120 psi
